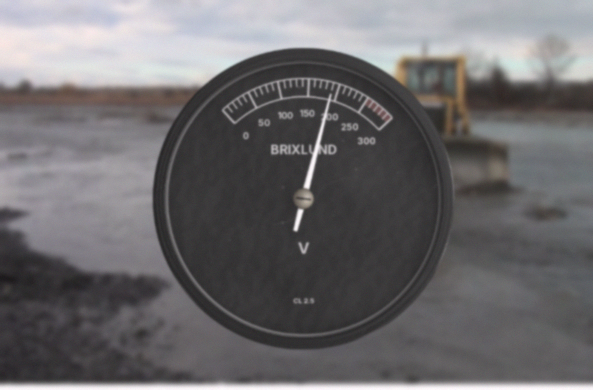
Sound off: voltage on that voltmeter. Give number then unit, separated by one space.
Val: 190 V
